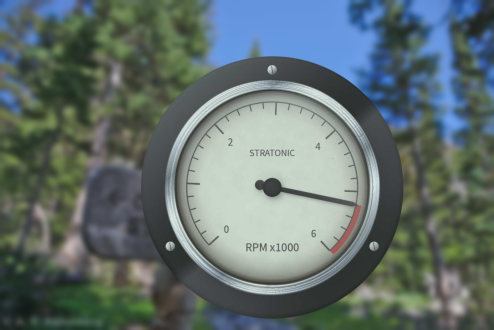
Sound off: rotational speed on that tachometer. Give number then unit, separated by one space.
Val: 5200 rpm
